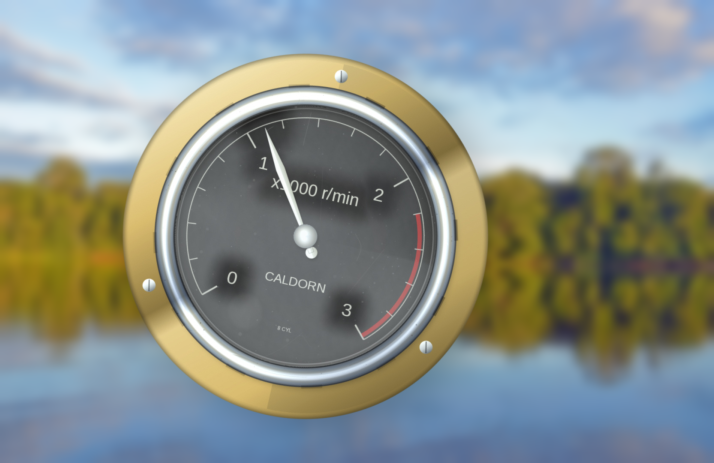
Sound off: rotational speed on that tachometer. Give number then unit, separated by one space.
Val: 1100 rpm
